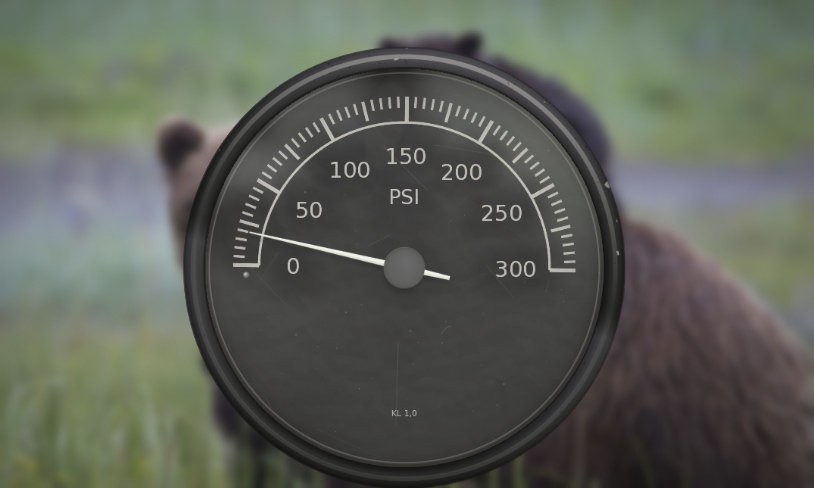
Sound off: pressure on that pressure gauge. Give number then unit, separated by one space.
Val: 20 psi
